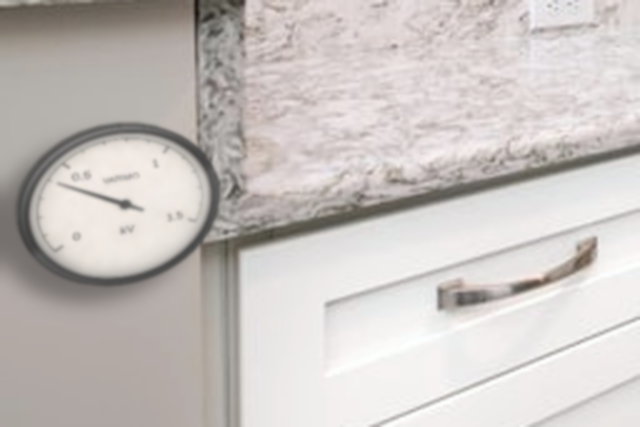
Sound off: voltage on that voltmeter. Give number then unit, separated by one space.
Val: 0.4 kV
